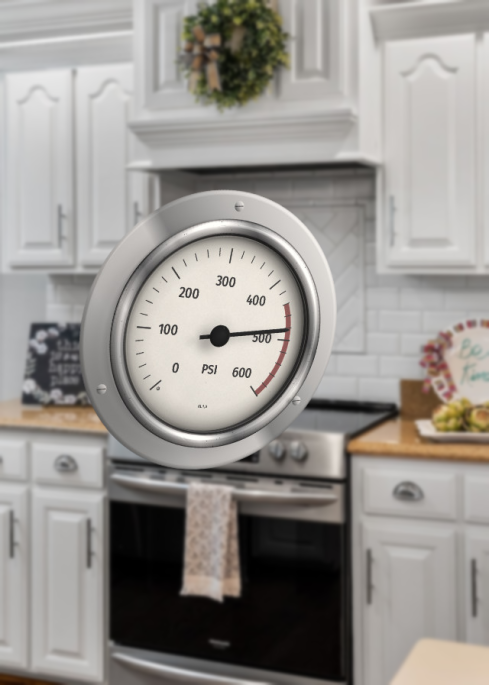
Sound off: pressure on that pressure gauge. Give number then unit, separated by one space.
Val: 480 psi
